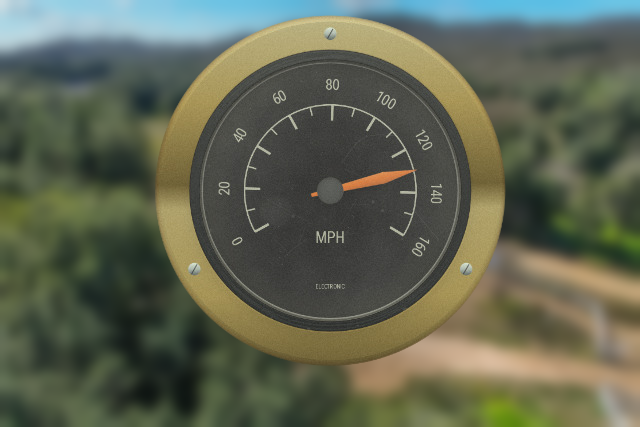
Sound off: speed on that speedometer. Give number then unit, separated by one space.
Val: 130 mph
